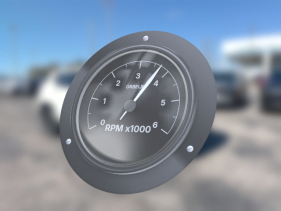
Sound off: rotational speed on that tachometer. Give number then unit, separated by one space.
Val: 3750 rpm
